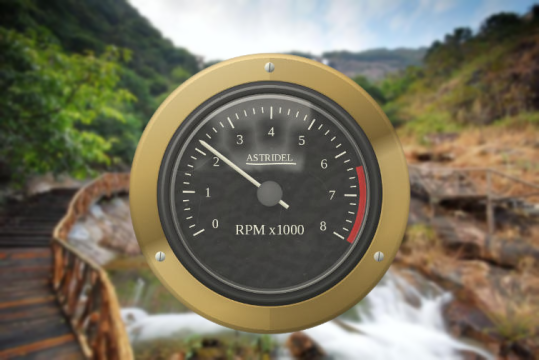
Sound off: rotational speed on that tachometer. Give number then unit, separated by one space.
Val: 2200 rpm
